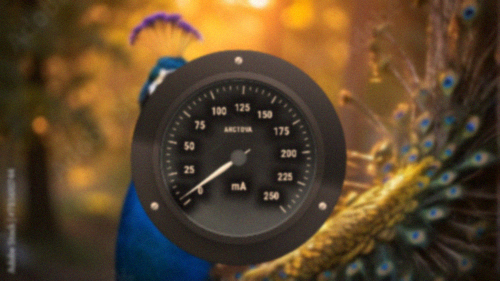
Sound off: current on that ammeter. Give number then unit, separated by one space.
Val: 5 mA
